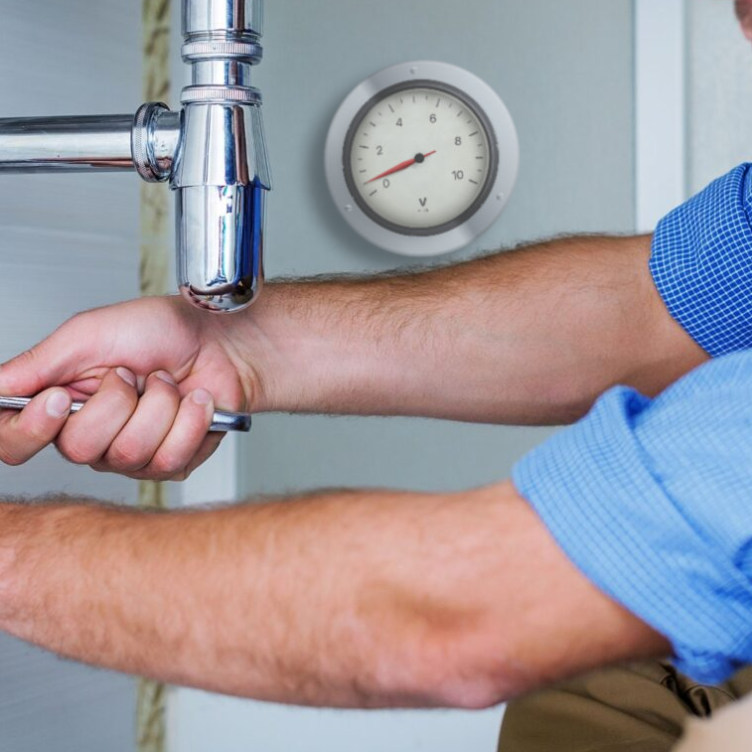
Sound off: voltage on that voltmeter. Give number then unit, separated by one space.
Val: 0.5 V
